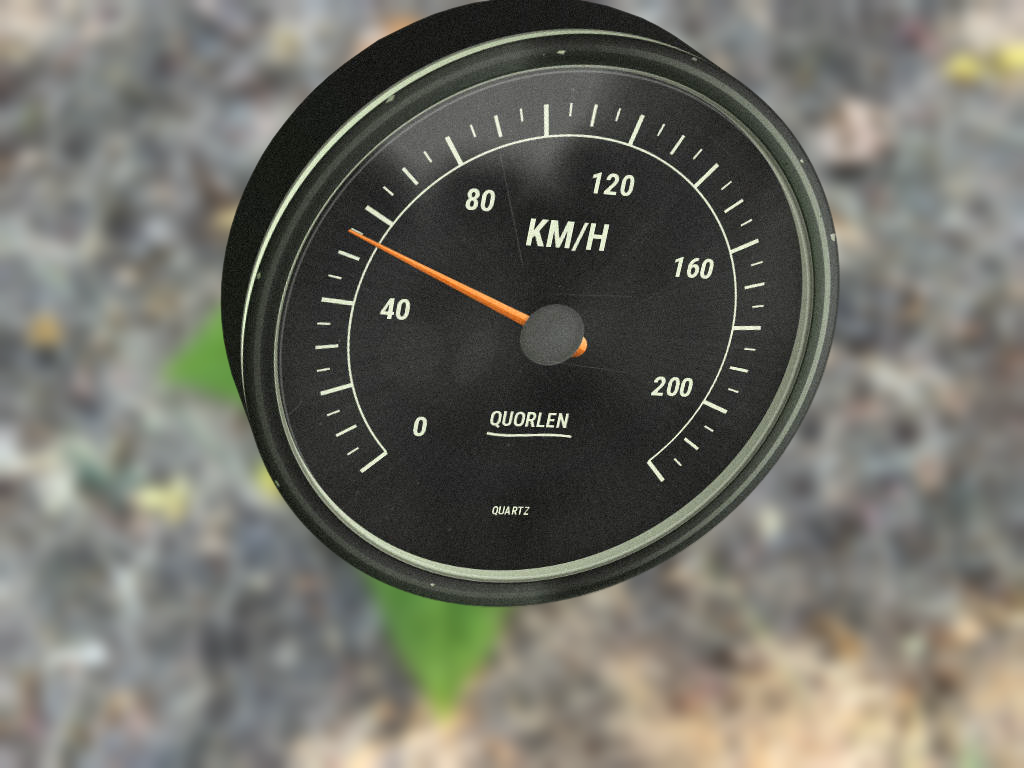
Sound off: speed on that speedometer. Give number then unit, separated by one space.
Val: 55 km/h
